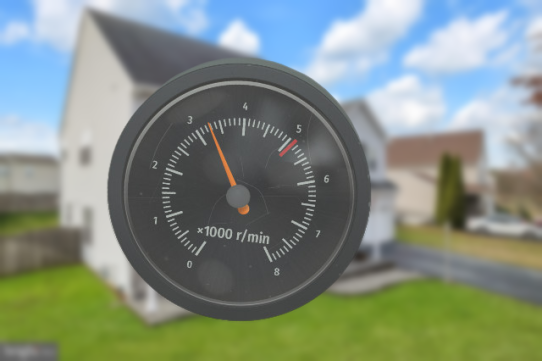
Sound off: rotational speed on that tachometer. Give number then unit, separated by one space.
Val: 3300 rpm
